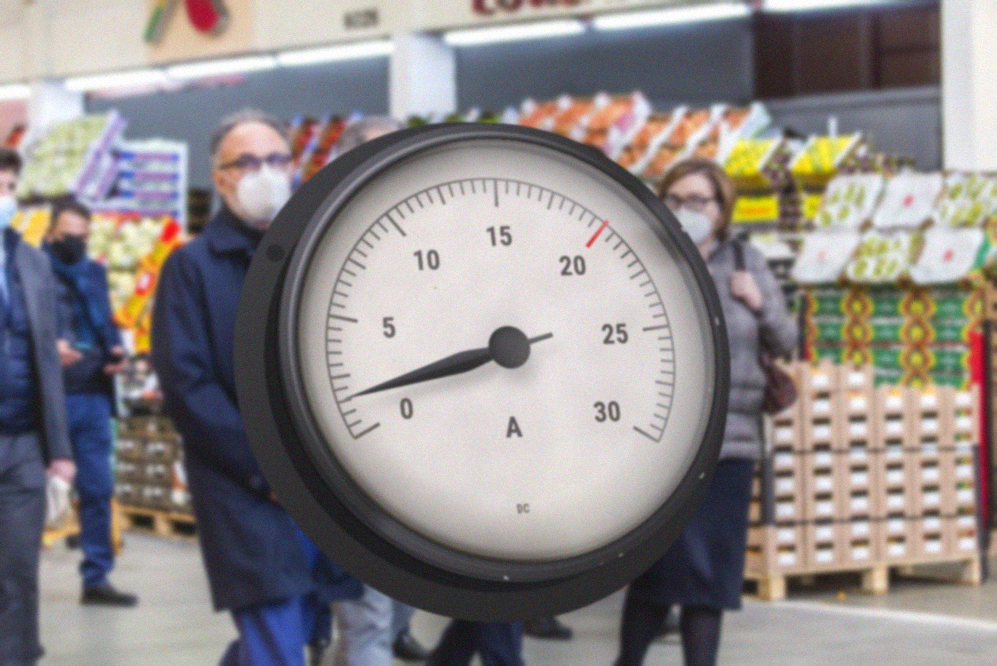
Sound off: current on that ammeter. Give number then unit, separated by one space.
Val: 1.5 A
